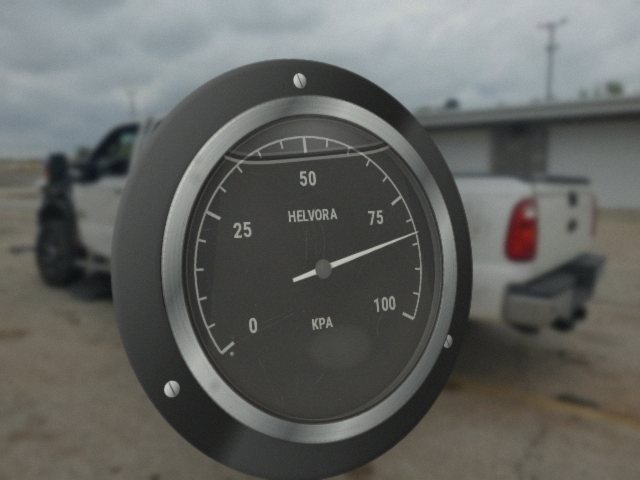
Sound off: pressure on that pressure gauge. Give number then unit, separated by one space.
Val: 82.5 kPa
